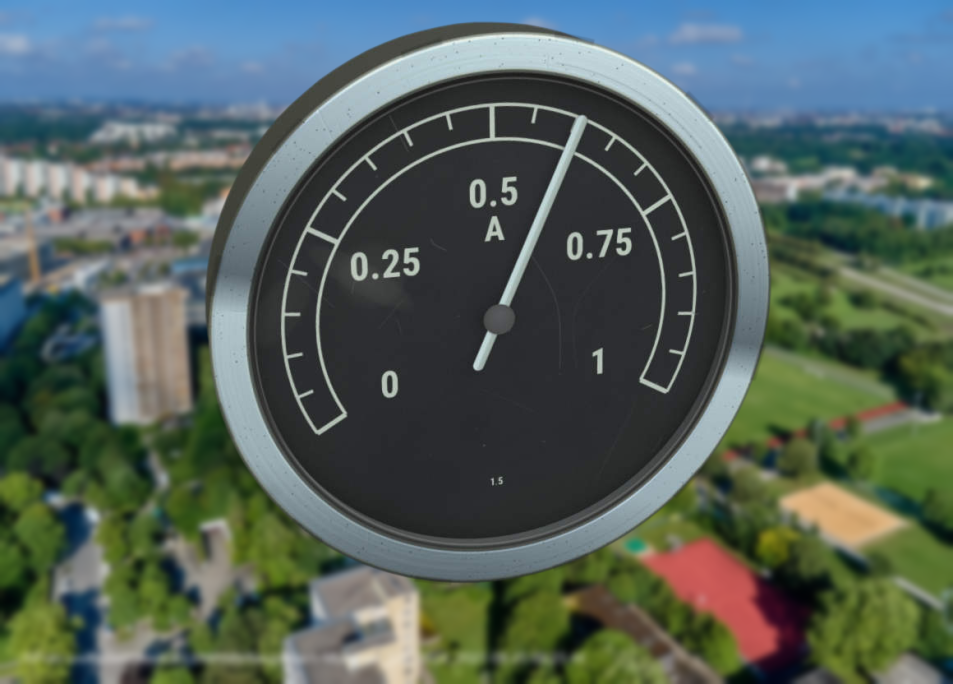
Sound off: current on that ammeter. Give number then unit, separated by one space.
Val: 0.6 A
